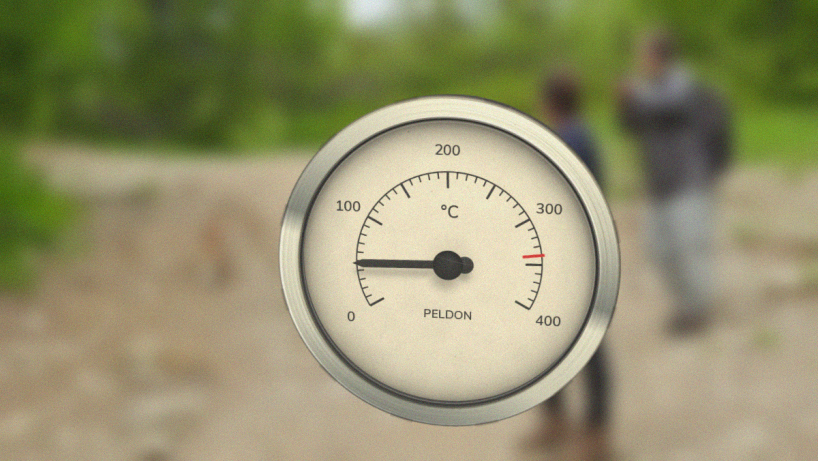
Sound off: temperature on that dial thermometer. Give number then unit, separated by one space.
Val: 50 °C
